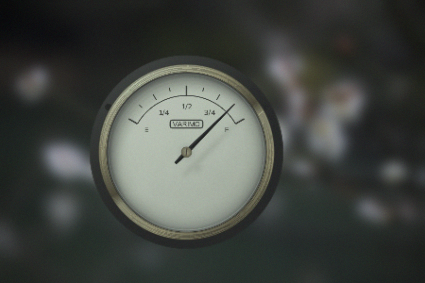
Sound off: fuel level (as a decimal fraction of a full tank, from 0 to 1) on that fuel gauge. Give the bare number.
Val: 0.875
